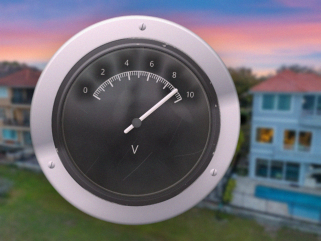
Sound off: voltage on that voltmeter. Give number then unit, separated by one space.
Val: 9 V
